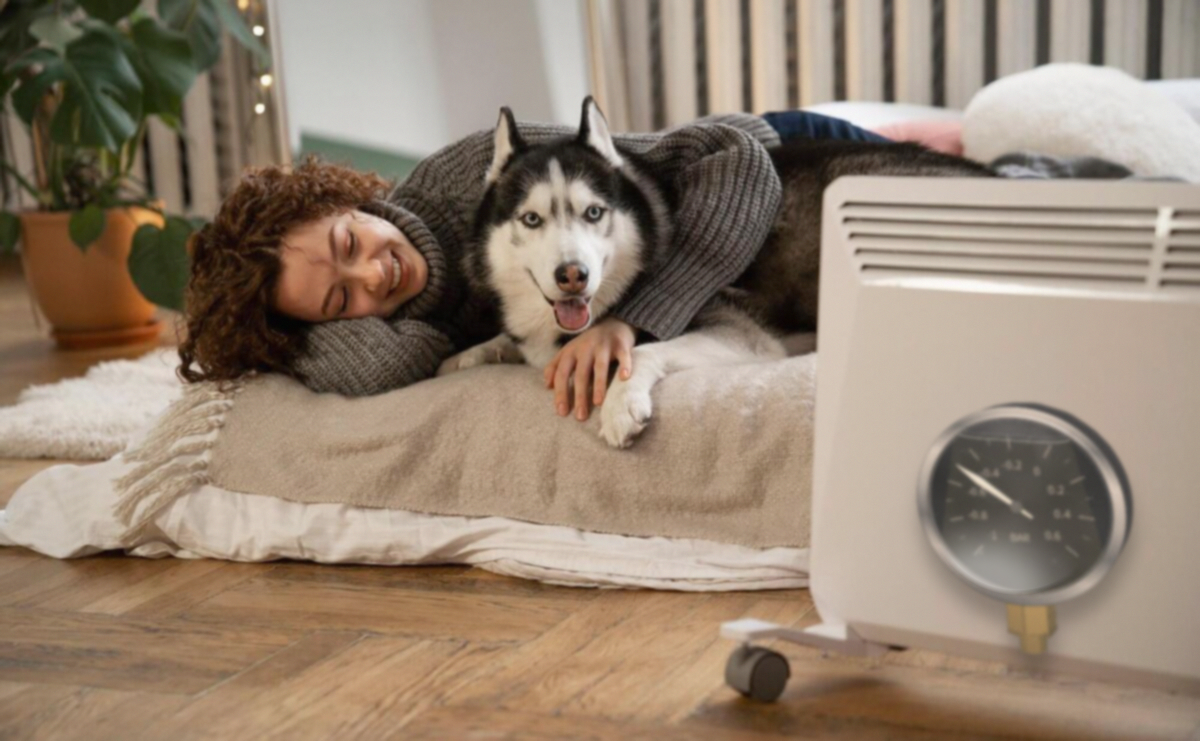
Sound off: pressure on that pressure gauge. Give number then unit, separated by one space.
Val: -0.5 bar
